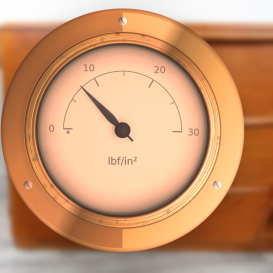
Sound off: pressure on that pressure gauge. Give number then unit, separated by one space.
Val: 7.5 psi
